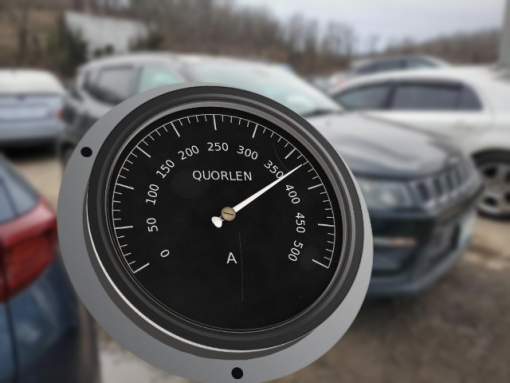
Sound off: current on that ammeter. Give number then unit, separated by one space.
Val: 370 A
